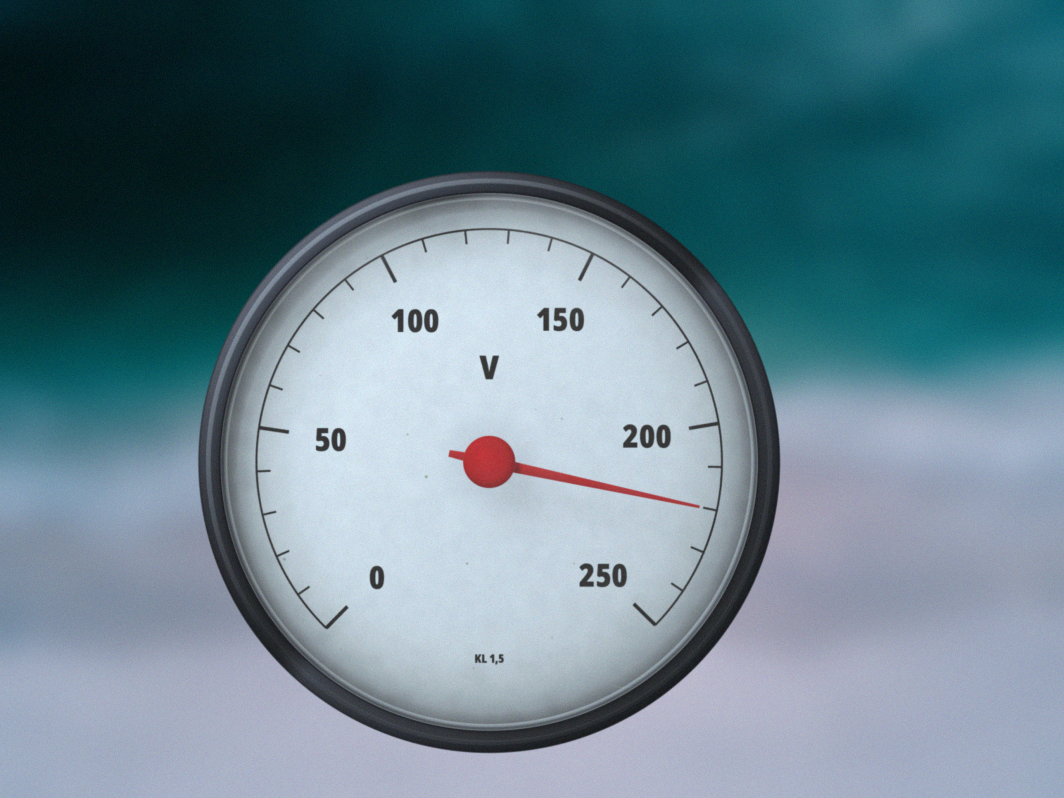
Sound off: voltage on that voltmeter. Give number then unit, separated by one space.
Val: 220 V
